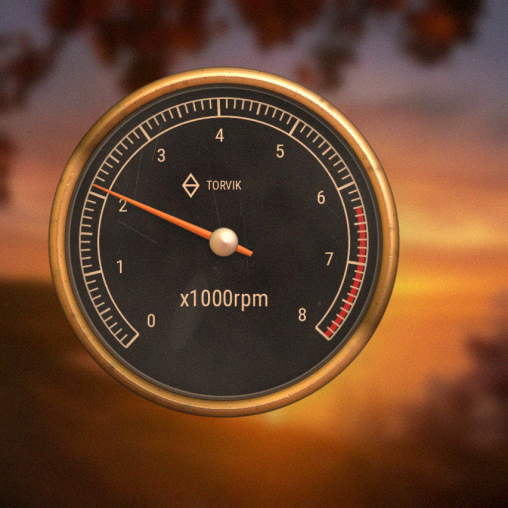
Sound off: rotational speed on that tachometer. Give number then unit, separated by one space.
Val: 2100 rpm
